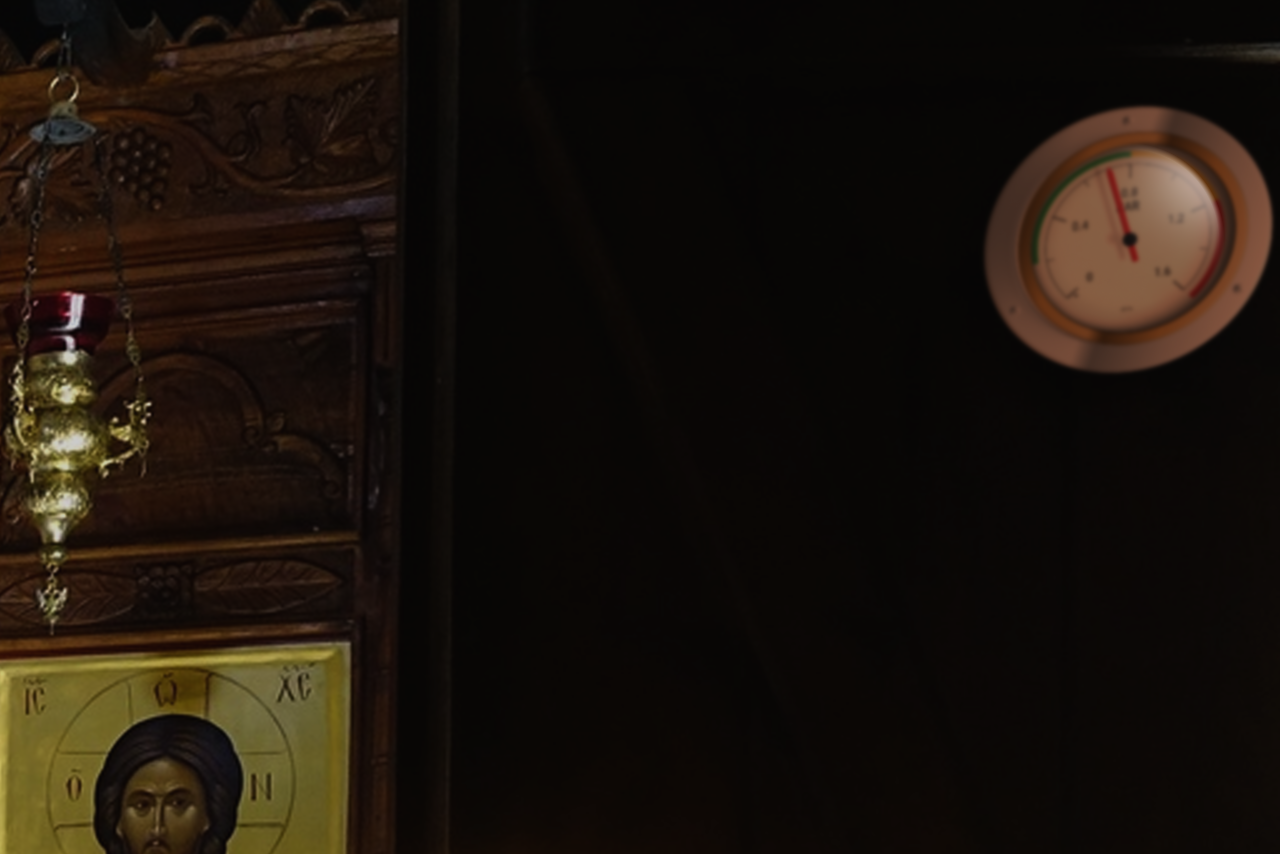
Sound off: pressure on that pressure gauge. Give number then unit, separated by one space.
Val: 0.7 bar
